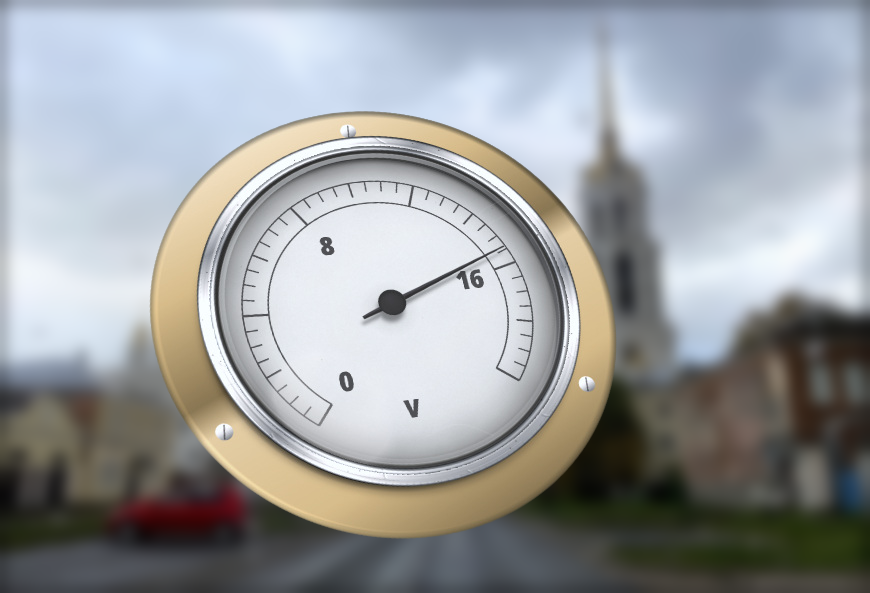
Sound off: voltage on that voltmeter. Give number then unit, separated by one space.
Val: 15.5 V
